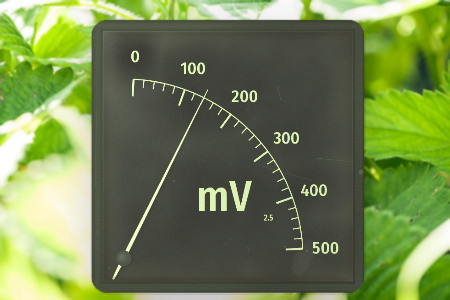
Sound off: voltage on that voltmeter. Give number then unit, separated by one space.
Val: 140 mV
